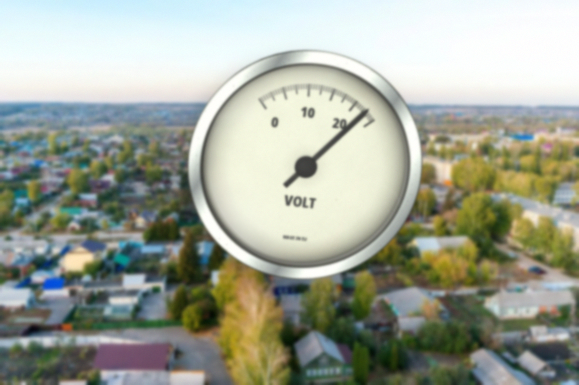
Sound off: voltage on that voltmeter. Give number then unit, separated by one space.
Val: 22.5 V
